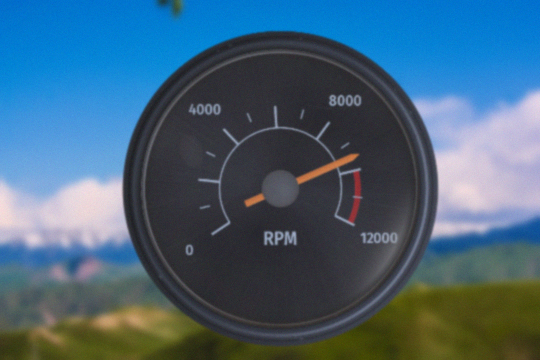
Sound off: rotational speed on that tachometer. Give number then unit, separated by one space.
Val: 9500 rpm
